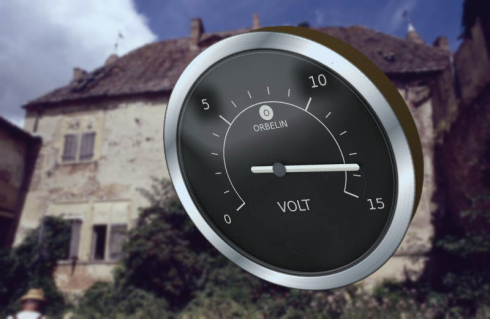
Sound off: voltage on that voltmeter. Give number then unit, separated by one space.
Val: 13.5 V
